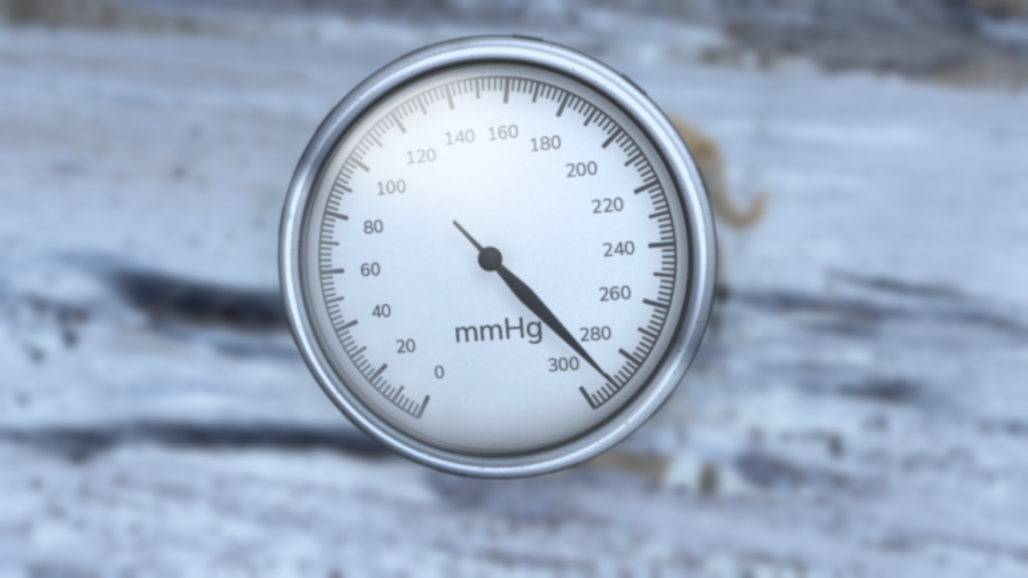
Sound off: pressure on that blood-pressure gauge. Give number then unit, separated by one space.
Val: 290 mmHg
